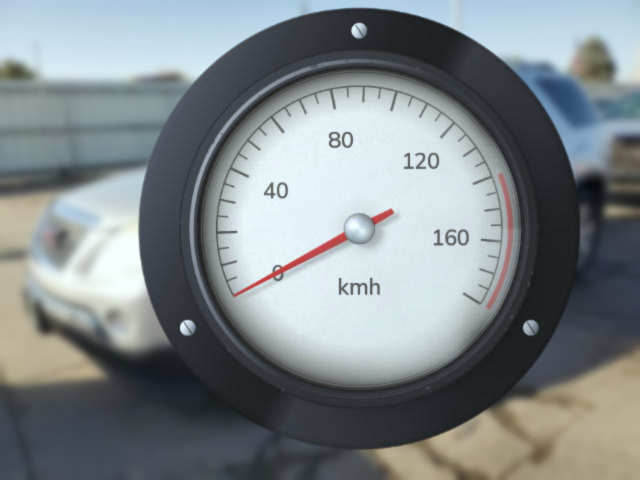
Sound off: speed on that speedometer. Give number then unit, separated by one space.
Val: 0 km/h
